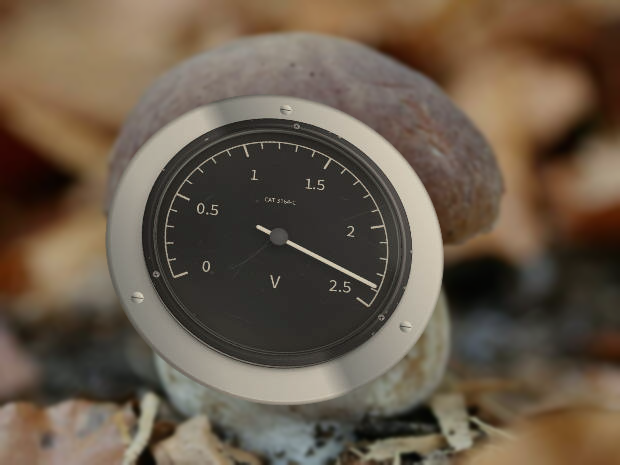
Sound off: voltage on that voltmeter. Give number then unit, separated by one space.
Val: 2.4 V
